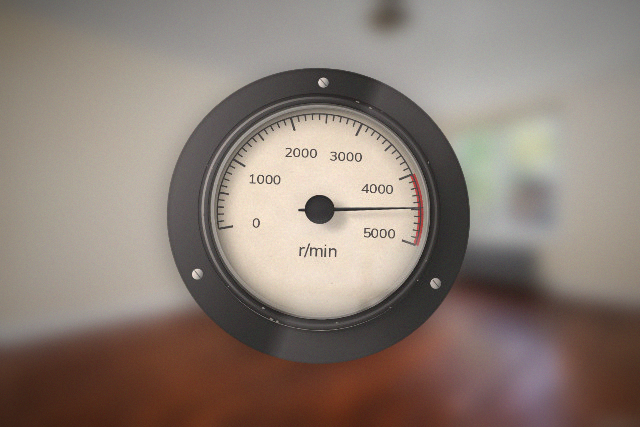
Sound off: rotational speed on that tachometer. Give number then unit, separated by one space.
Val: 4500 rpm
